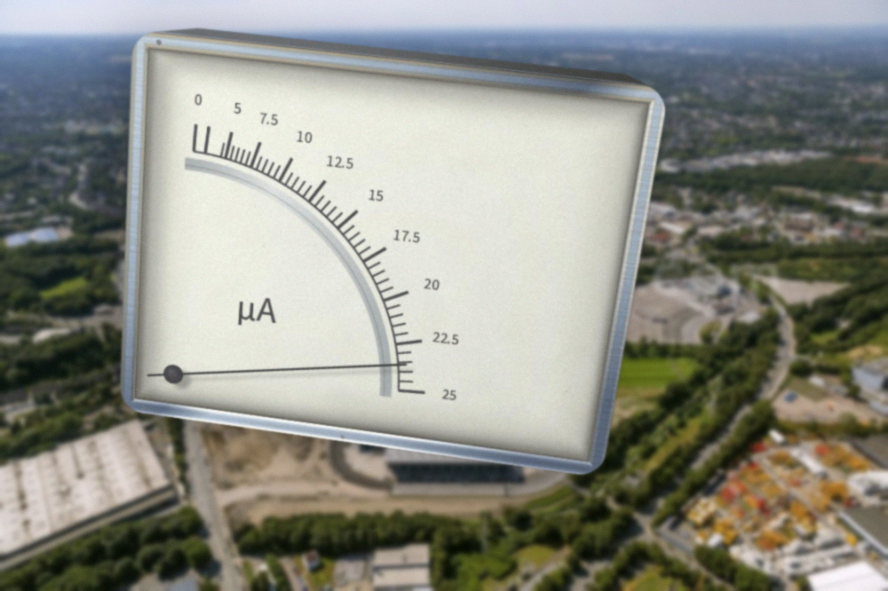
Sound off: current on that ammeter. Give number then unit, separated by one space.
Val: 23.5 µA
